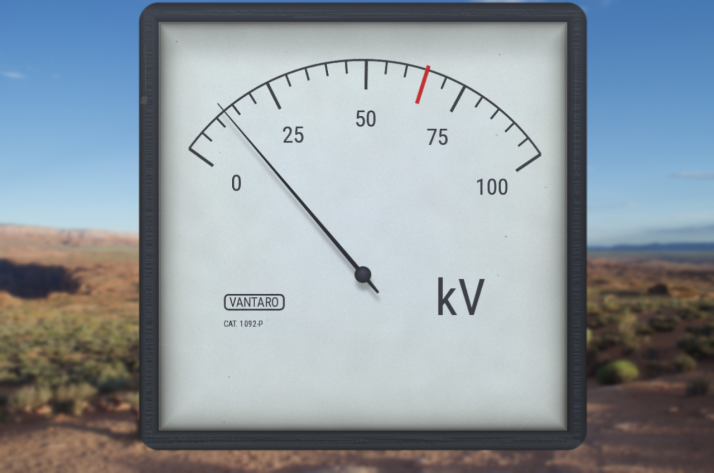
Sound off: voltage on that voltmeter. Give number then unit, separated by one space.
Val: 12.5 kV
